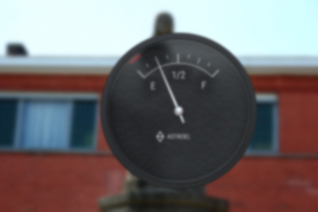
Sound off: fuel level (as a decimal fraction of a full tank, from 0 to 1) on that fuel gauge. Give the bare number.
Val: 0.25
